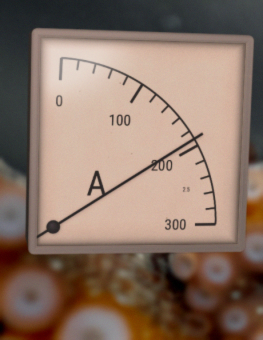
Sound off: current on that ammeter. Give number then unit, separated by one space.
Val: 190 A
